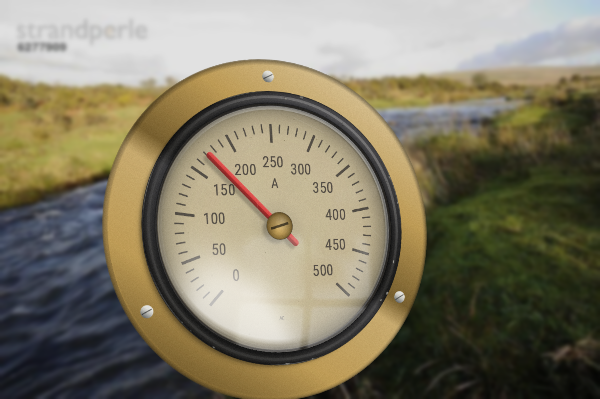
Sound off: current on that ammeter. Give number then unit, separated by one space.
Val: 170 A
